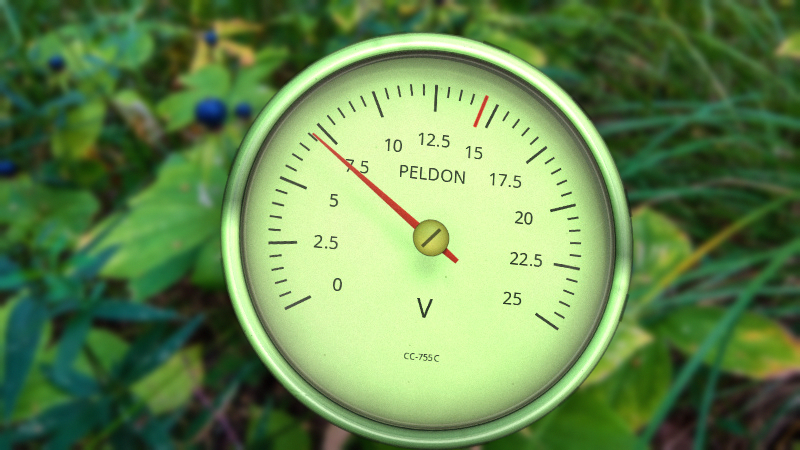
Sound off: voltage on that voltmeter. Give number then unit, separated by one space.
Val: 7 V
